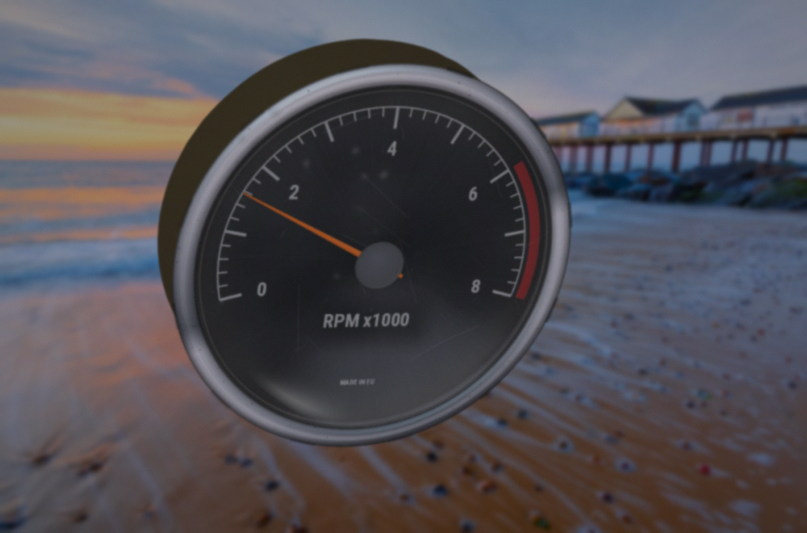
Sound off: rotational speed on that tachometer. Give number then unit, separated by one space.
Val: 1600 rpm
